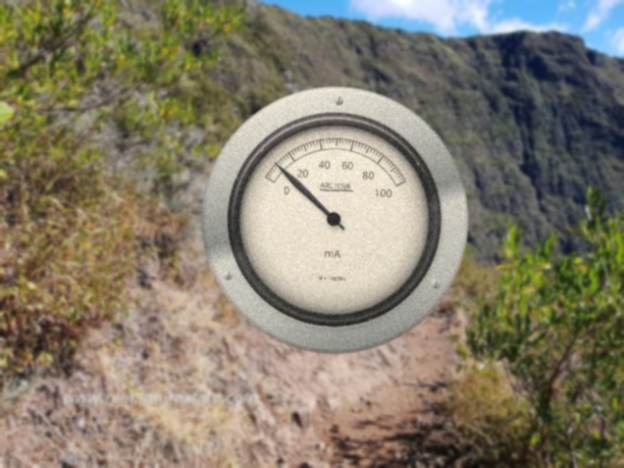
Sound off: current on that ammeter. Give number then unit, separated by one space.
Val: 10 mA
